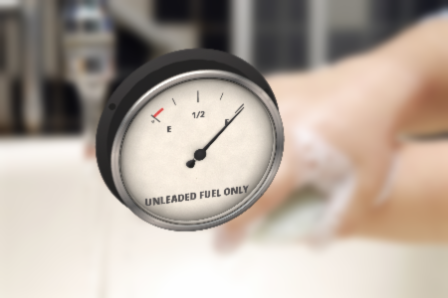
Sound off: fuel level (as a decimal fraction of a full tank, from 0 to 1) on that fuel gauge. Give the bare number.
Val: 1
